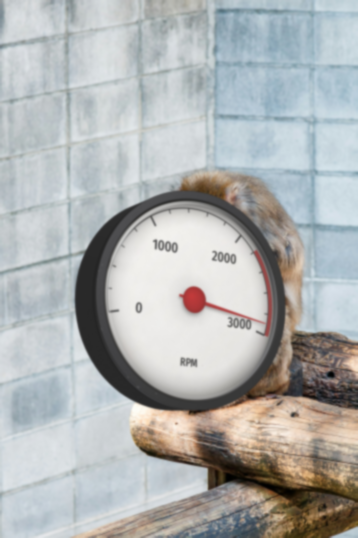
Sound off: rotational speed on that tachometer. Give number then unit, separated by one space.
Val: 2900 rpm
